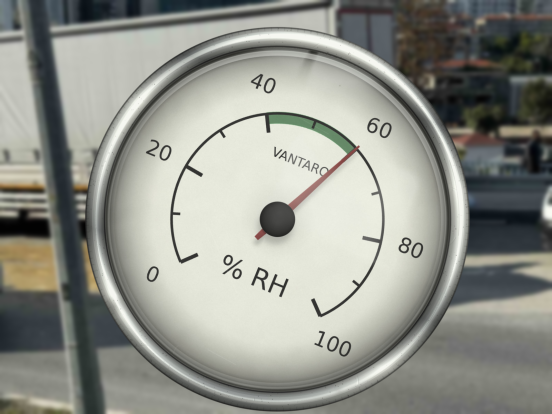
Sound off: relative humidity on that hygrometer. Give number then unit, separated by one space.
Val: 60 %
